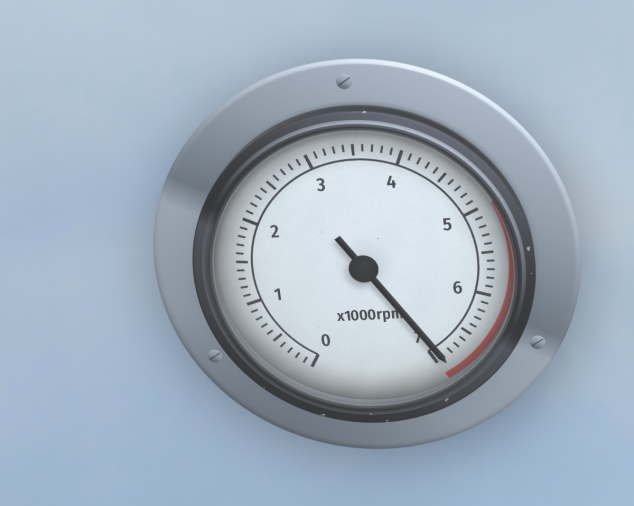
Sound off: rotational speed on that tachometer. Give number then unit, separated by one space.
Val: 6900 rpm
